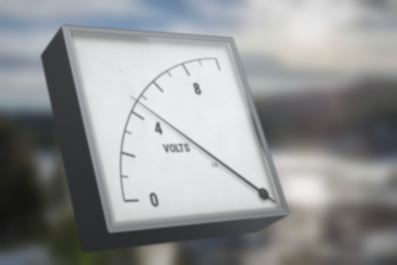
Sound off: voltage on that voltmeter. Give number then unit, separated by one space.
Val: 4.5 V
